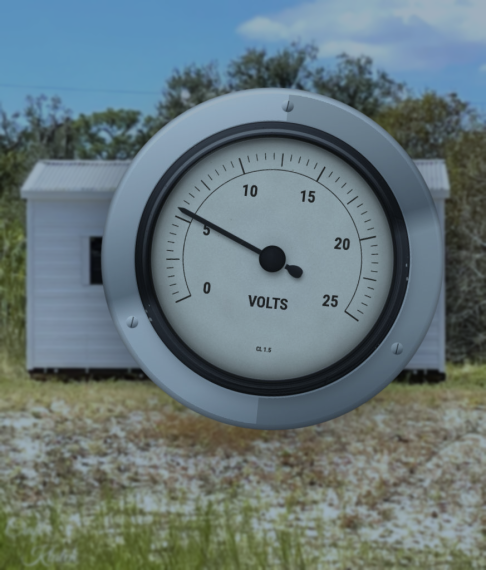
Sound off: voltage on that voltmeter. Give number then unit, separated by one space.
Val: 5.5 V
